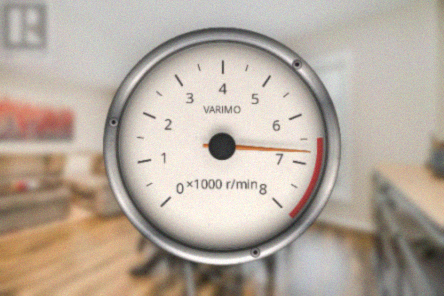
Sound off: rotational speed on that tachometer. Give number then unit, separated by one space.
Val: 6750 rpm
